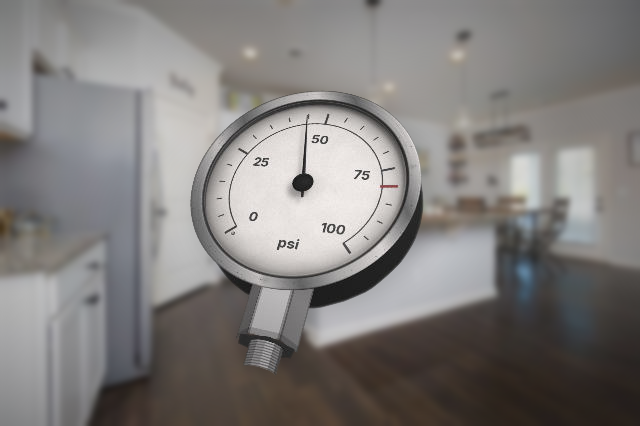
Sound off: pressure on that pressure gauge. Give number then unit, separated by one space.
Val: 45 psi
